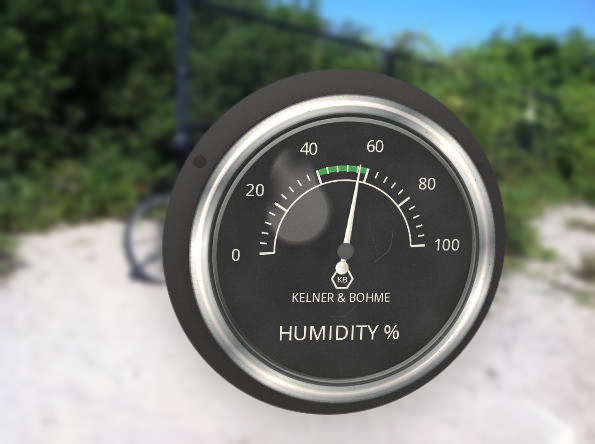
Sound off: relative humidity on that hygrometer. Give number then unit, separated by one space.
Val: 56 %
